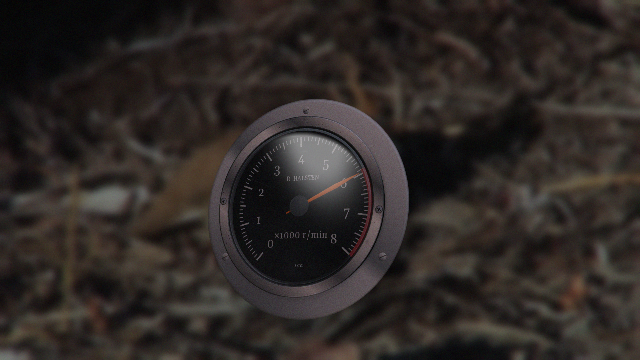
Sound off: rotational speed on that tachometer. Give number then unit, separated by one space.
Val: 6000 rpm
